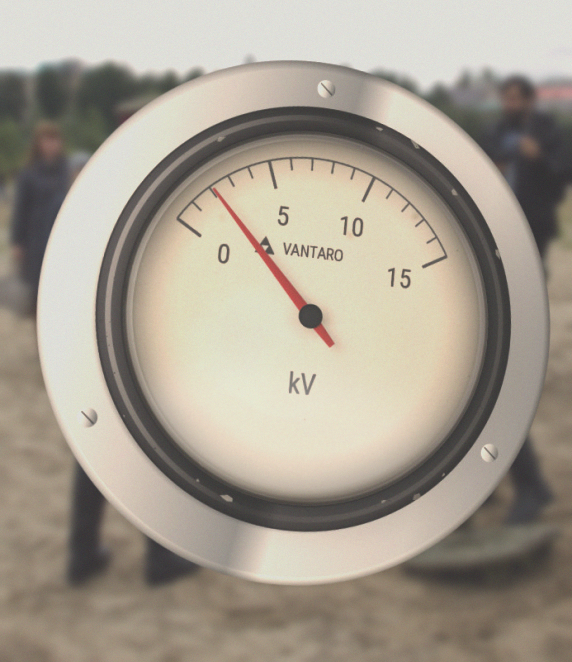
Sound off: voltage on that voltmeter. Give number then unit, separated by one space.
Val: 2 kV
